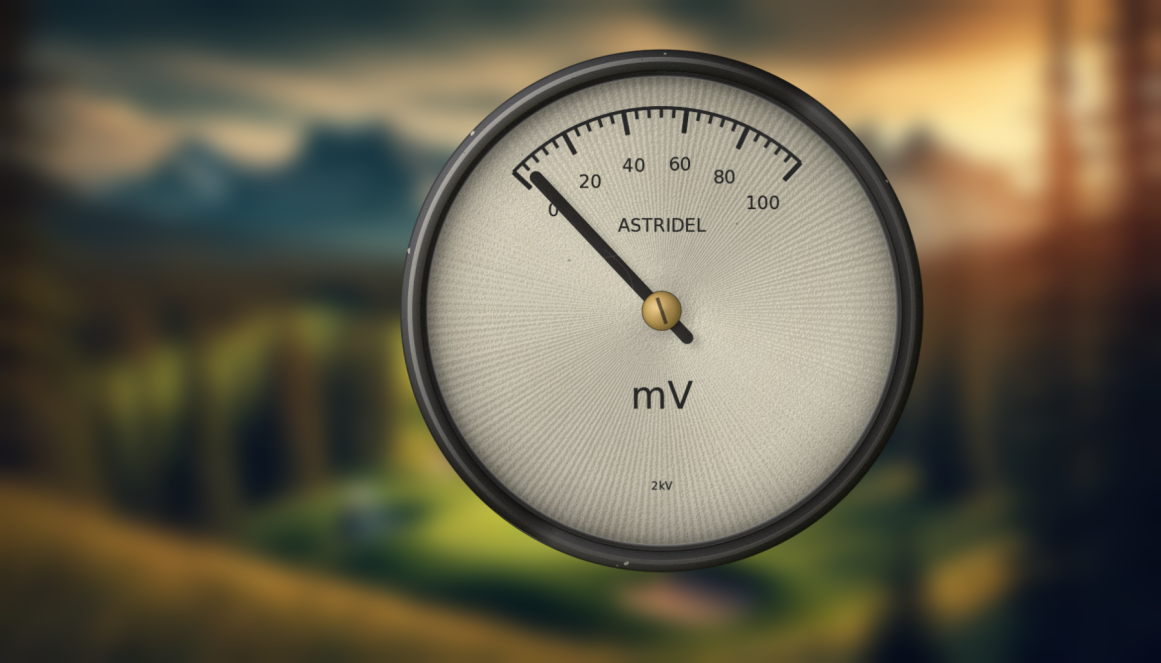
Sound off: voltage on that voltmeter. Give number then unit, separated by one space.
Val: 4 mV
